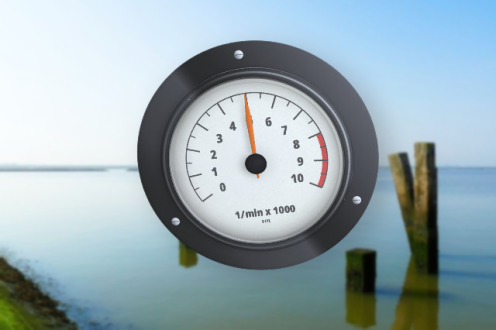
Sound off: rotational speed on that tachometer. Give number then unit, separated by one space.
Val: 5000 rpm
